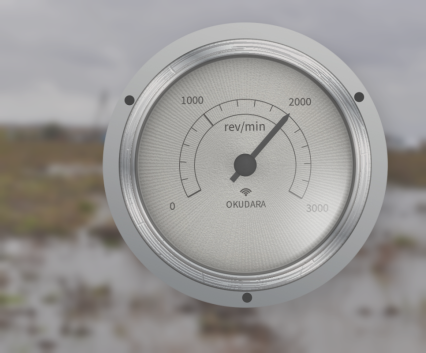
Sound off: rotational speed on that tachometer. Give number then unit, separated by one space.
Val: 2000 rpm
